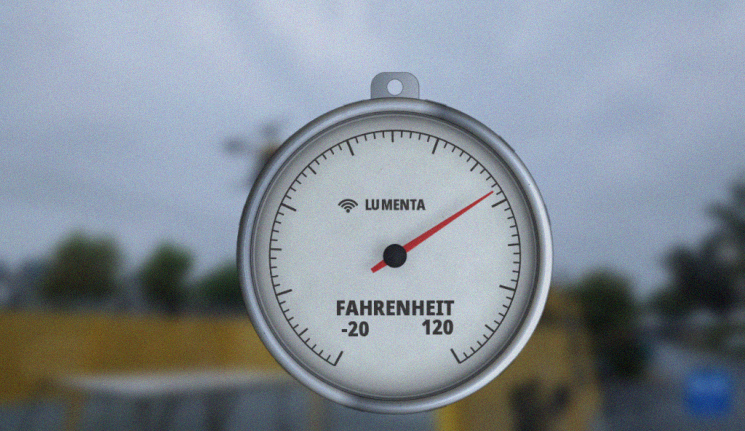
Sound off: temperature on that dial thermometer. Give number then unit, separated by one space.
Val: 77 °F
